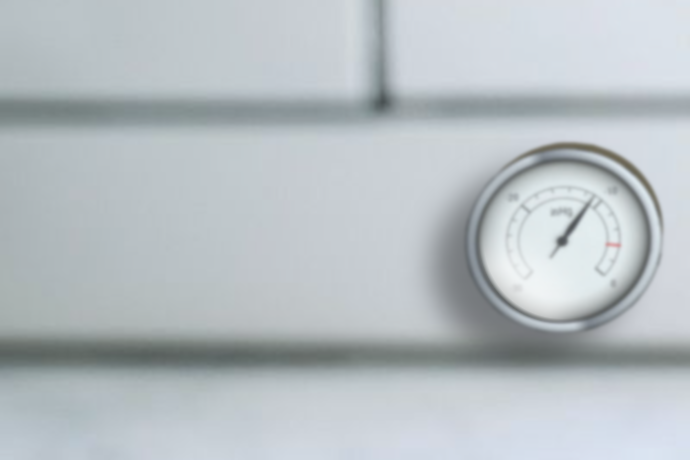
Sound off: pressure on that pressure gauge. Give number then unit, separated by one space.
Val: -11 inHg
